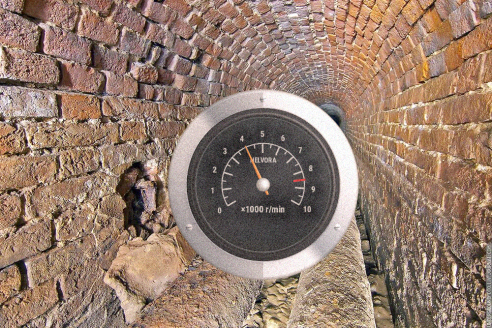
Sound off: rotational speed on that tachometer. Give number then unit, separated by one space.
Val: 4000 rpm
